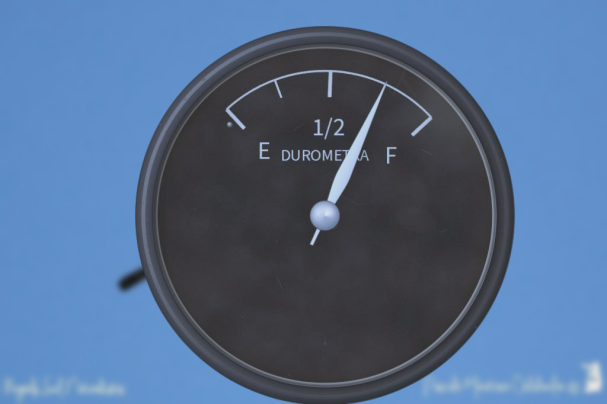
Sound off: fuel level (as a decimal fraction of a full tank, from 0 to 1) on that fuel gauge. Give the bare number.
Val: 0.75
